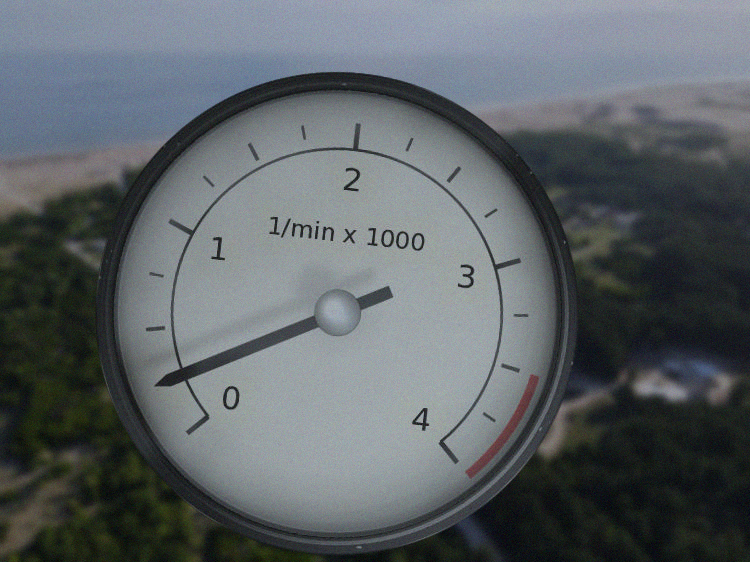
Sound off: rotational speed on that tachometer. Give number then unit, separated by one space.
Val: 250 rpm
